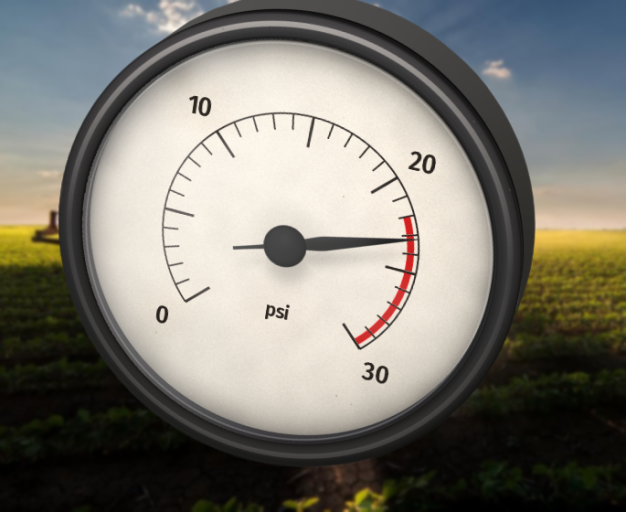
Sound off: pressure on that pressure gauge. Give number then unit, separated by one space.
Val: 23 psi
